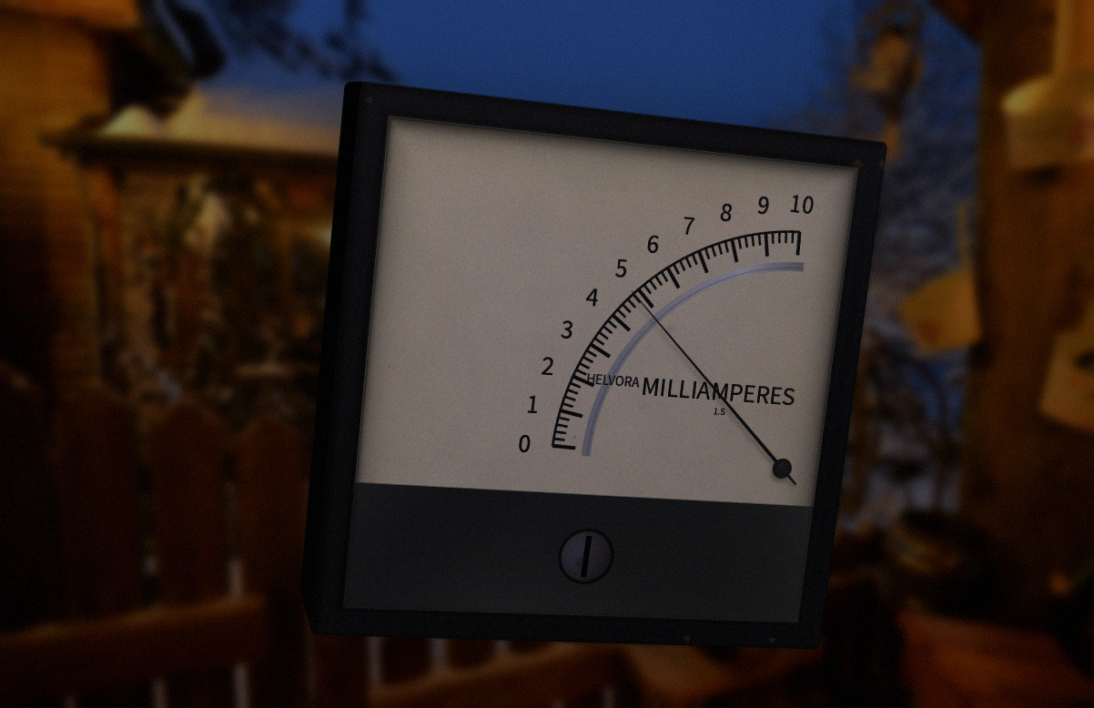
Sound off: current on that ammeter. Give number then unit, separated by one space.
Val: 4.8 mA
